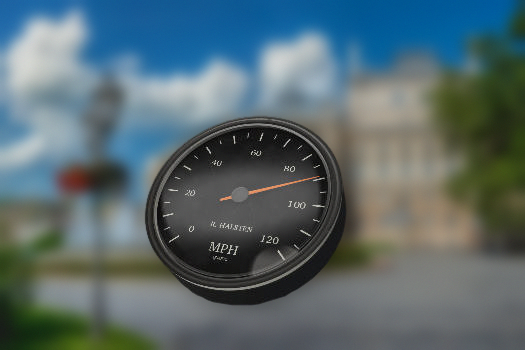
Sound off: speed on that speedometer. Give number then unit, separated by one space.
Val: 90 mph
